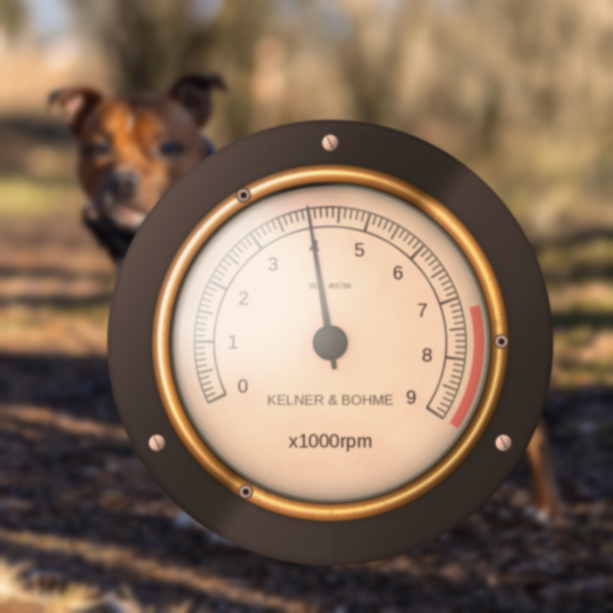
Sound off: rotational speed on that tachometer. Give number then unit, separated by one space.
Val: 4000 rpm
